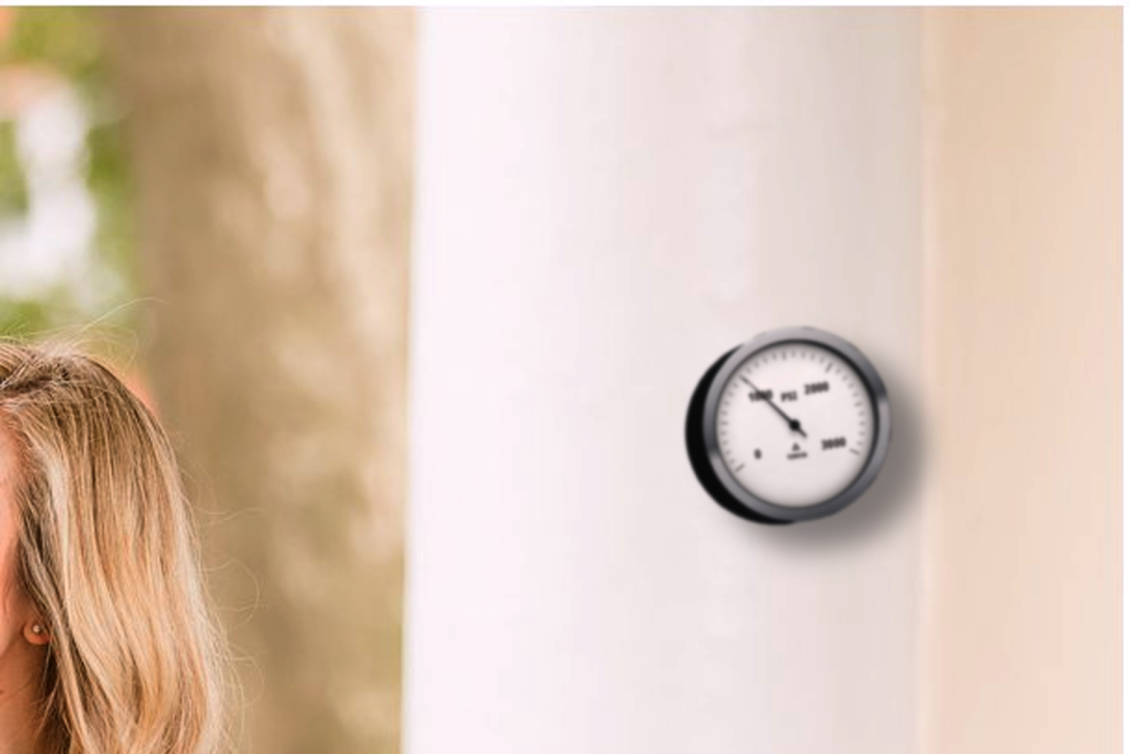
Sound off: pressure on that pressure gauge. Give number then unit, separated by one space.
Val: 1000 psi
